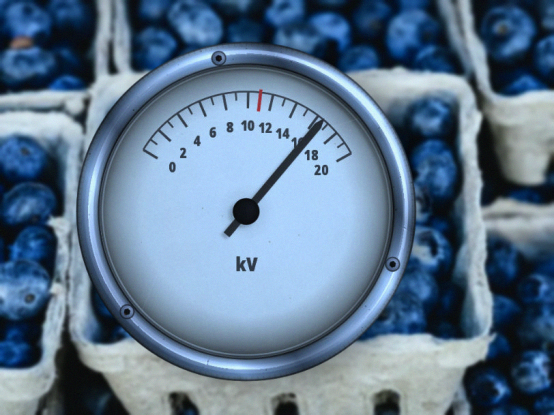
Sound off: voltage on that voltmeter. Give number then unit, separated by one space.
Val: 16.5 kV
